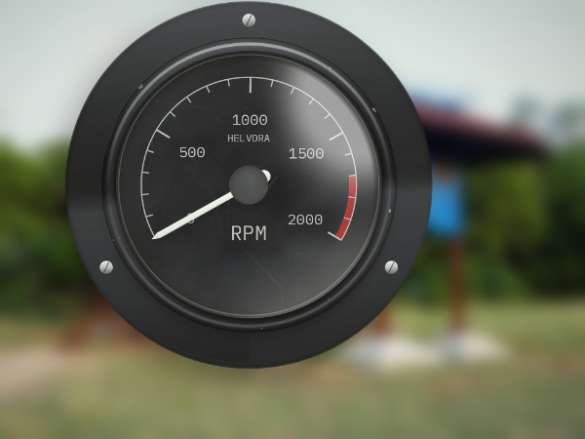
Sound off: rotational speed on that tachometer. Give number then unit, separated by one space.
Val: 0 rpm
